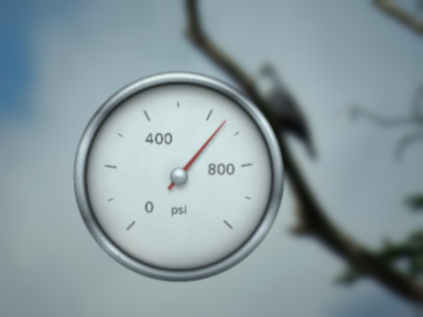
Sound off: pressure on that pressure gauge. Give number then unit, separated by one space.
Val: 650 psi
